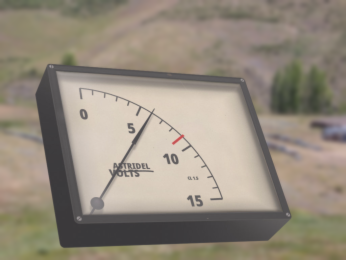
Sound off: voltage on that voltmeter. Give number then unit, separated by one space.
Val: 6 V
